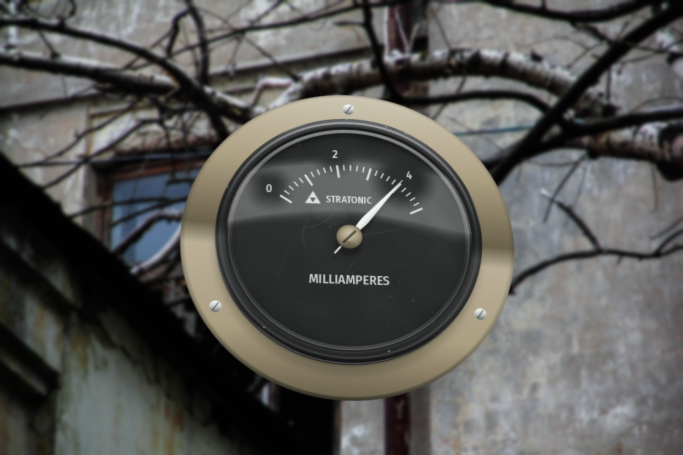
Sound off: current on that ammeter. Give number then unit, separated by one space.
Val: 4 mA
